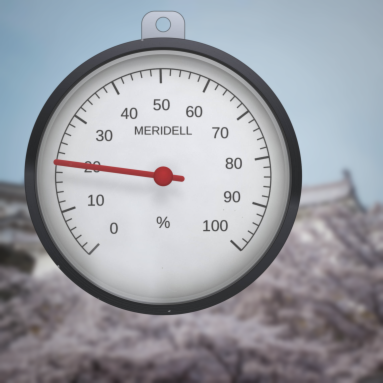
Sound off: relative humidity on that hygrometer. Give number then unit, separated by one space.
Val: 20 %
